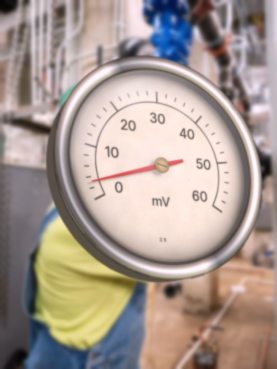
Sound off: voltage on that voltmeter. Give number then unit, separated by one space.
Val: 3 mV
